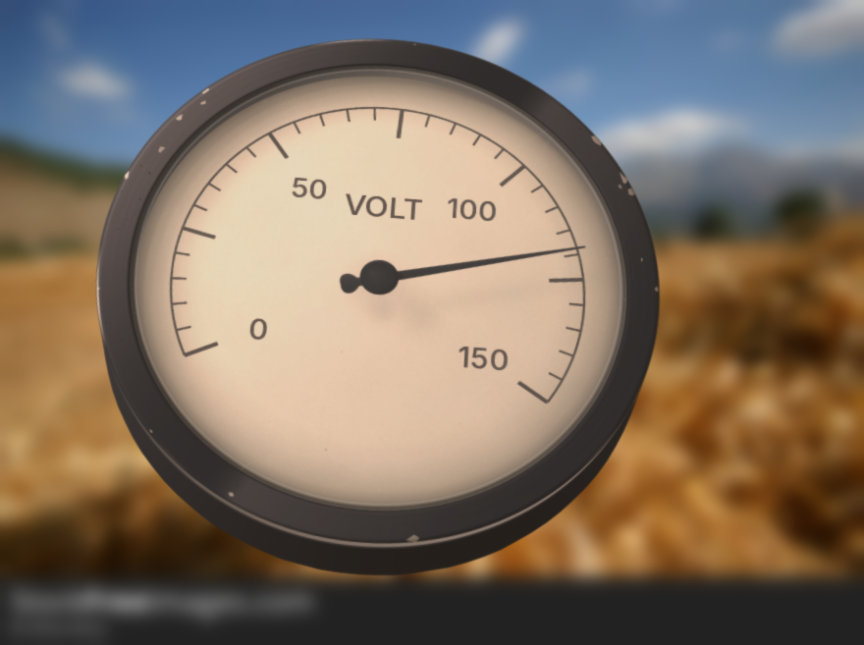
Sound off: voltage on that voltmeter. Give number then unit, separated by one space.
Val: 120 V
